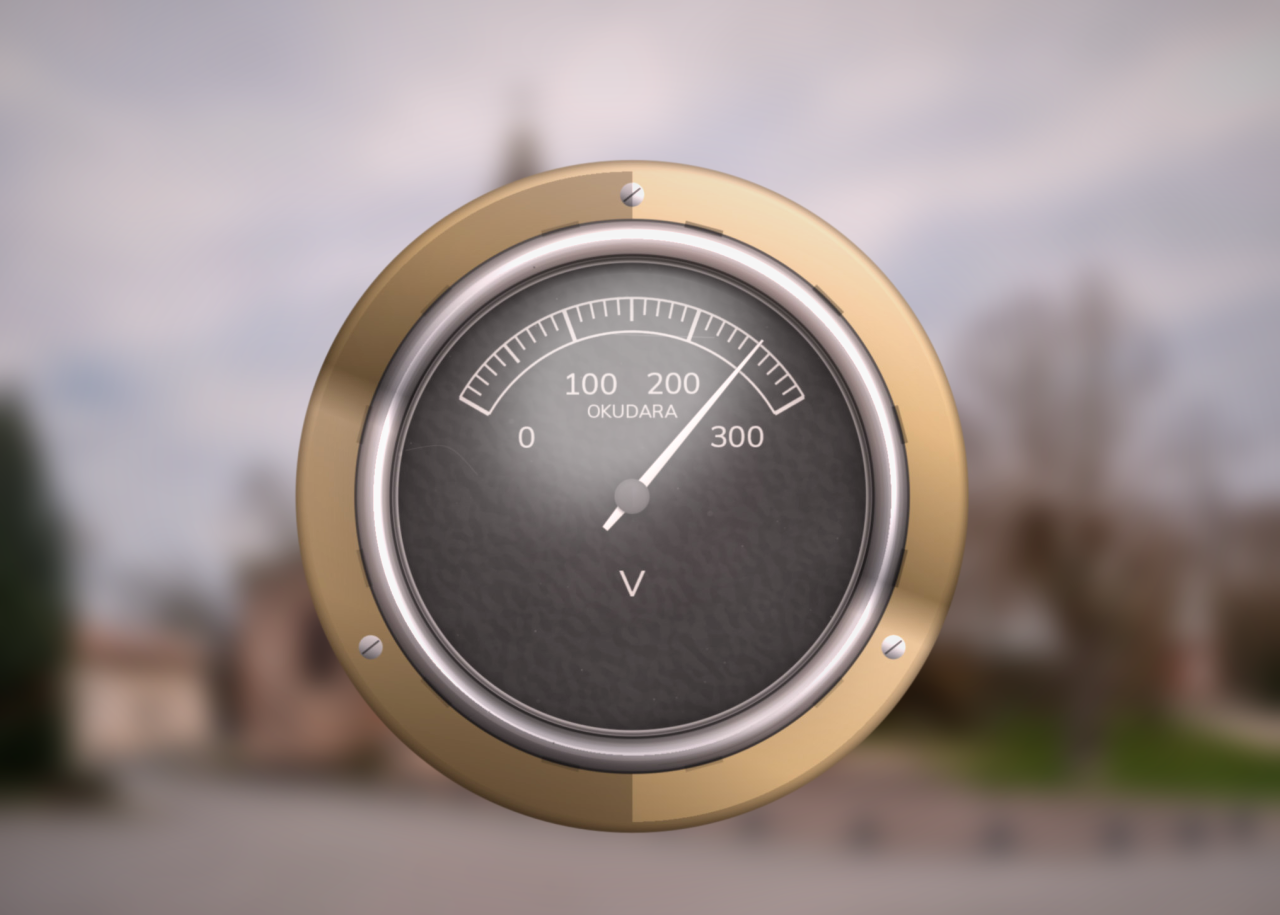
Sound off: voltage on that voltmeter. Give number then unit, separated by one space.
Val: 250 V
